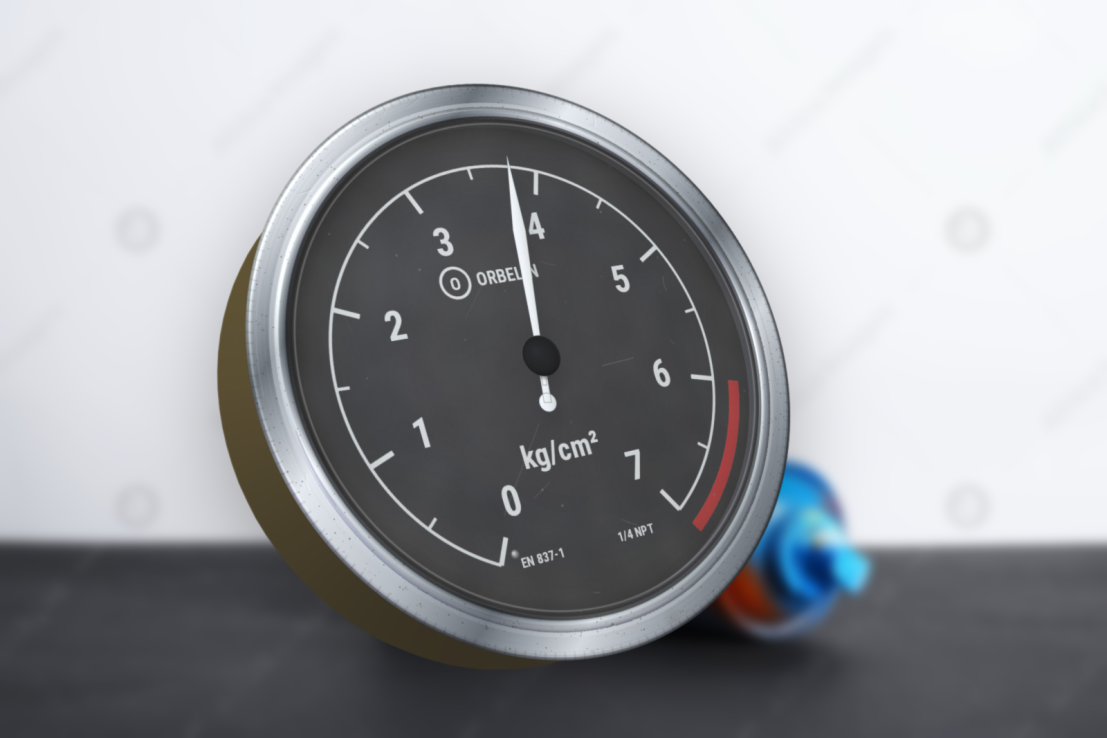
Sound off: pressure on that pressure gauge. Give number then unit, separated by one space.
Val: 3.75 kg/cm²
